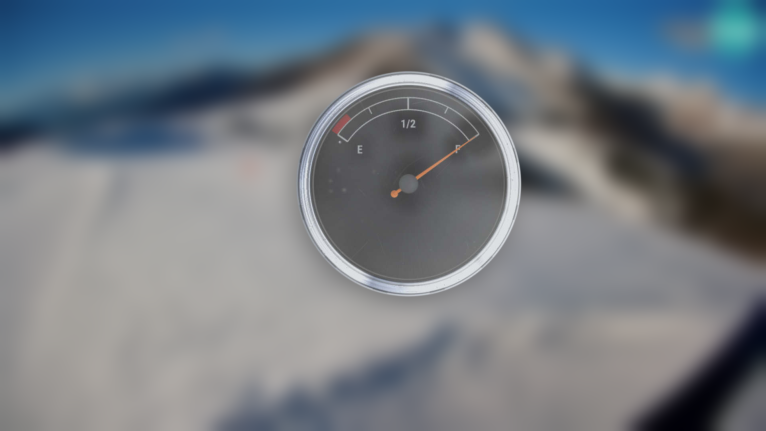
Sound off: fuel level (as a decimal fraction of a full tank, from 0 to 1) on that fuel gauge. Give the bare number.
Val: 1
